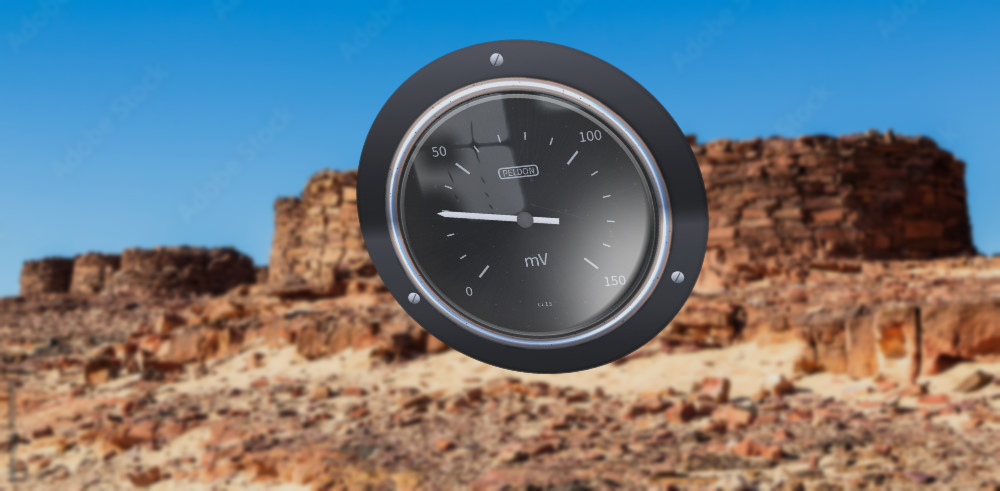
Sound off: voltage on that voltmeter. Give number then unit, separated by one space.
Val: 30 mV
